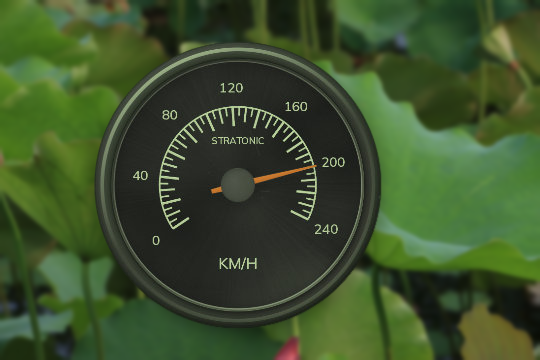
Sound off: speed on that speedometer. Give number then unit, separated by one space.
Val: 200 km/h
